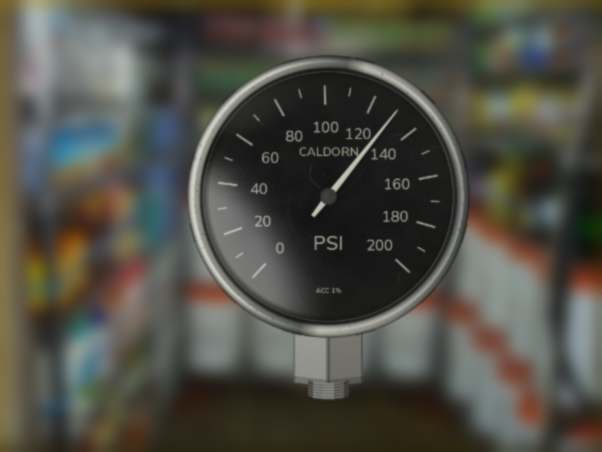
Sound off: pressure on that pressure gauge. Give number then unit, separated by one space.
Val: 130 psi
